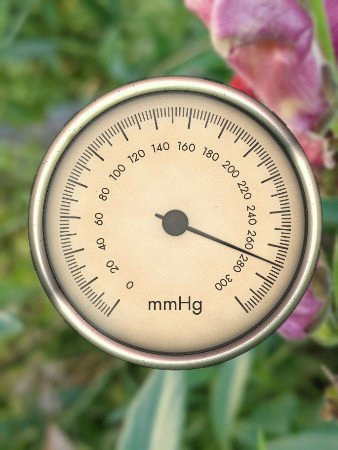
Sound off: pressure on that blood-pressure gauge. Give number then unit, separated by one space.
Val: 270 mmHg
